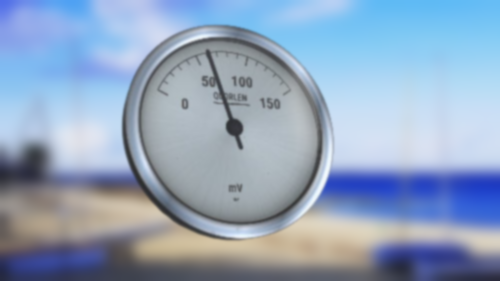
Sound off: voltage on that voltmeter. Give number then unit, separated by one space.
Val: 60 mV
